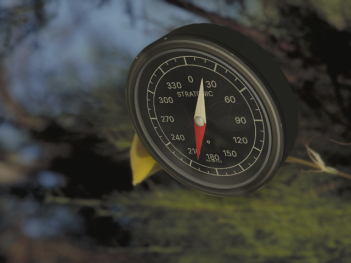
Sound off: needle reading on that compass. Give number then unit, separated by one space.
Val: 200 °
